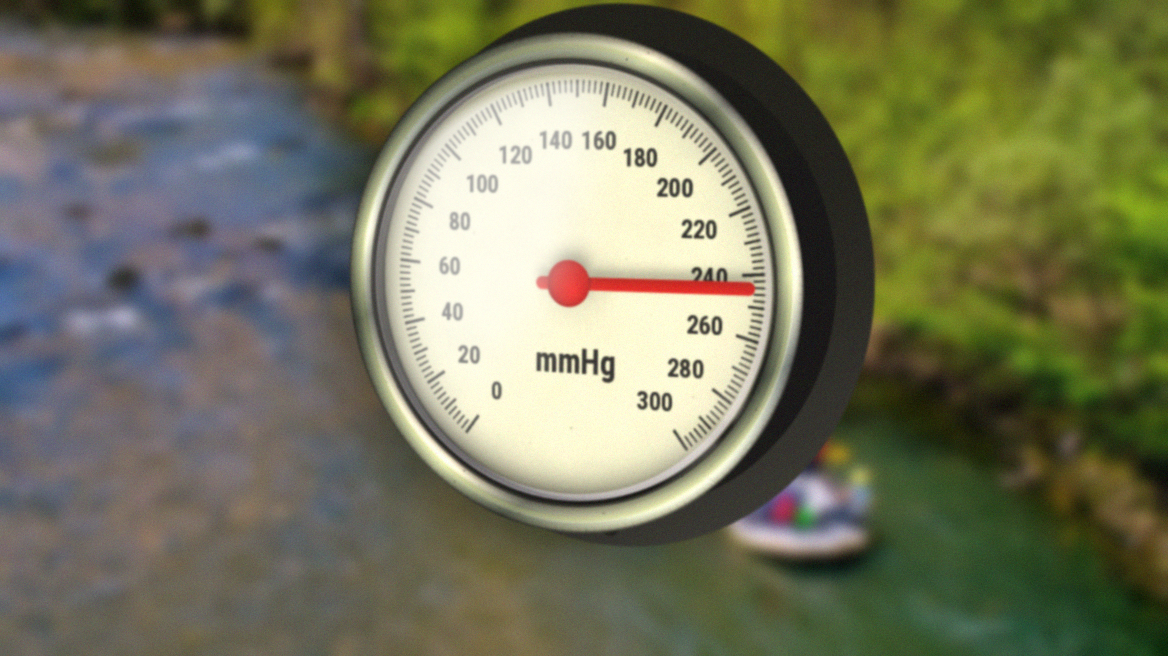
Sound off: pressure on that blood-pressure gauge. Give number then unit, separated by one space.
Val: 244 mmHg
